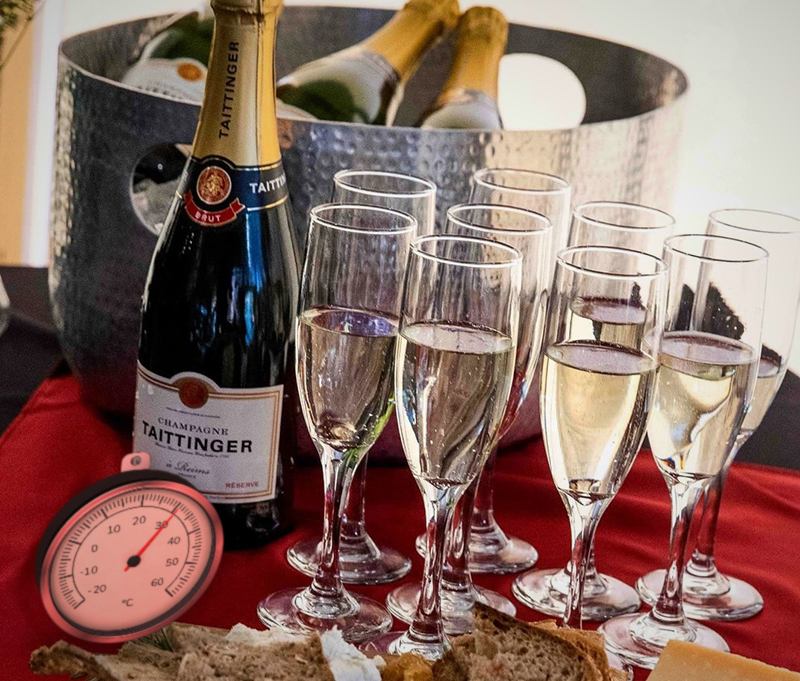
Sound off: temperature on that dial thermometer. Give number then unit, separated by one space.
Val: 30 °C
